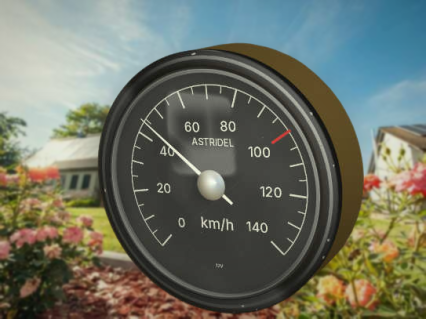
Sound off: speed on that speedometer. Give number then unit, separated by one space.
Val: 45 km/h
